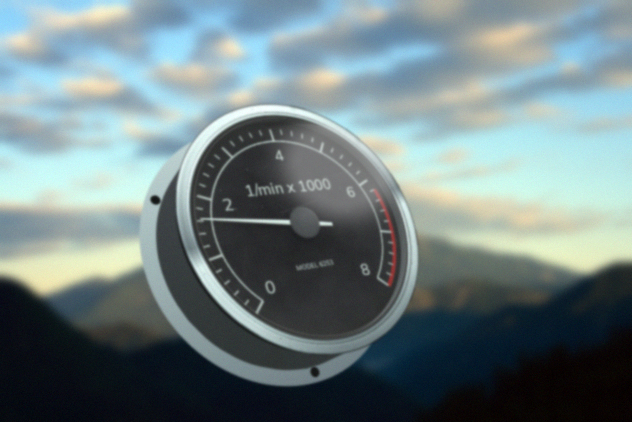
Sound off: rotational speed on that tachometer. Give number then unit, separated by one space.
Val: 1600 rpm
